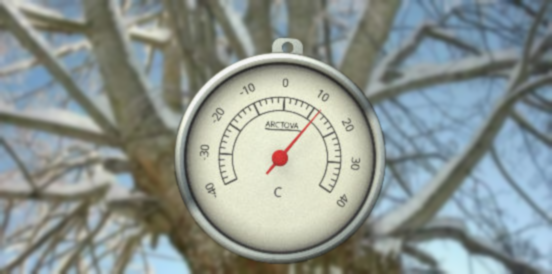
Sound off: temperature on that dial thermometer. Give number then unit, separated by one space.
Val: 12 °C
